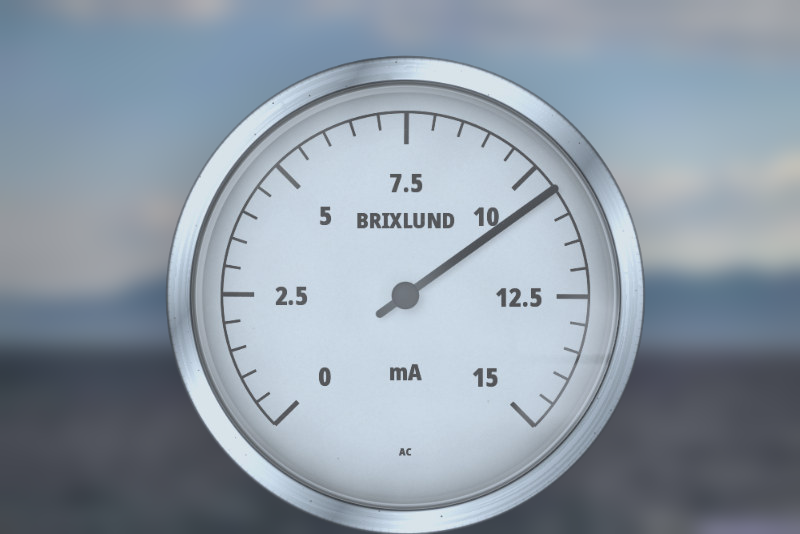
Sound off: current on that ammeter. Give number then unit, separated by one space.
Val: 10.5 mA
